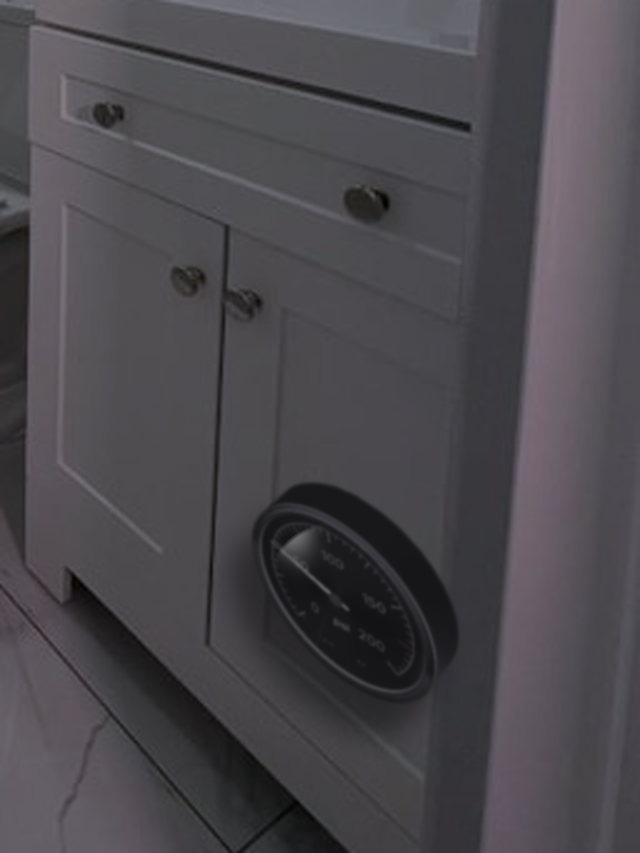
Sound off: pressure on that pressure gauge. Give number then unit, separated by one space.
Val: 50 psi
